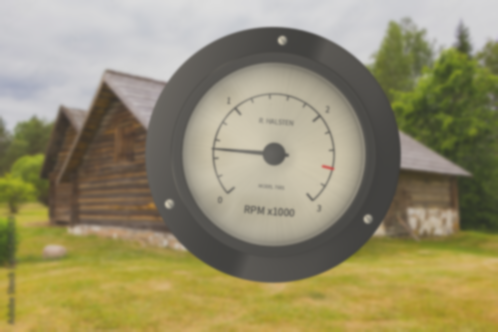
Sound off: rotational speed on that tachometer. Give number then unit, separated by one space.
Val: 500 rpm
